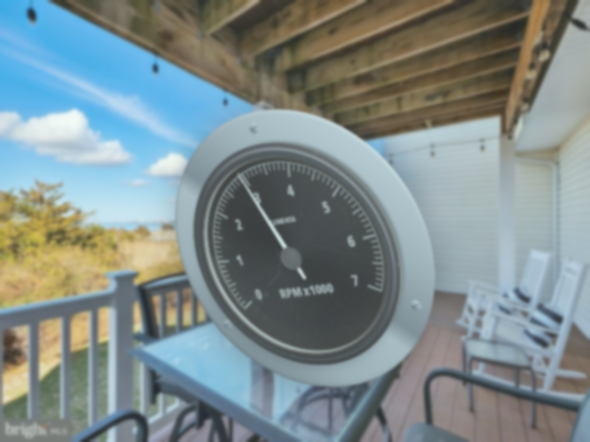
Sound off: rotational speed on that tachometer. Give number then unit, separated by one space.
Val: 3000 rpm
